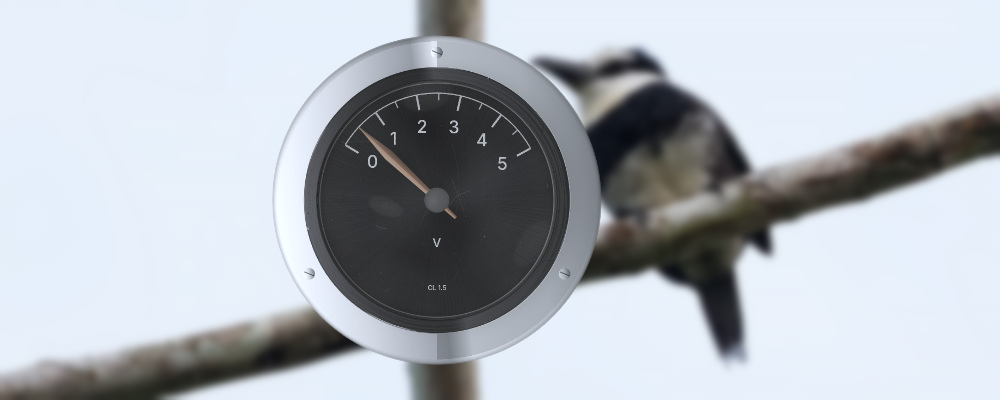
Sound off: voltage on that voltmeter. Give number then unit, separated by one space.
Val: 0.5 V
